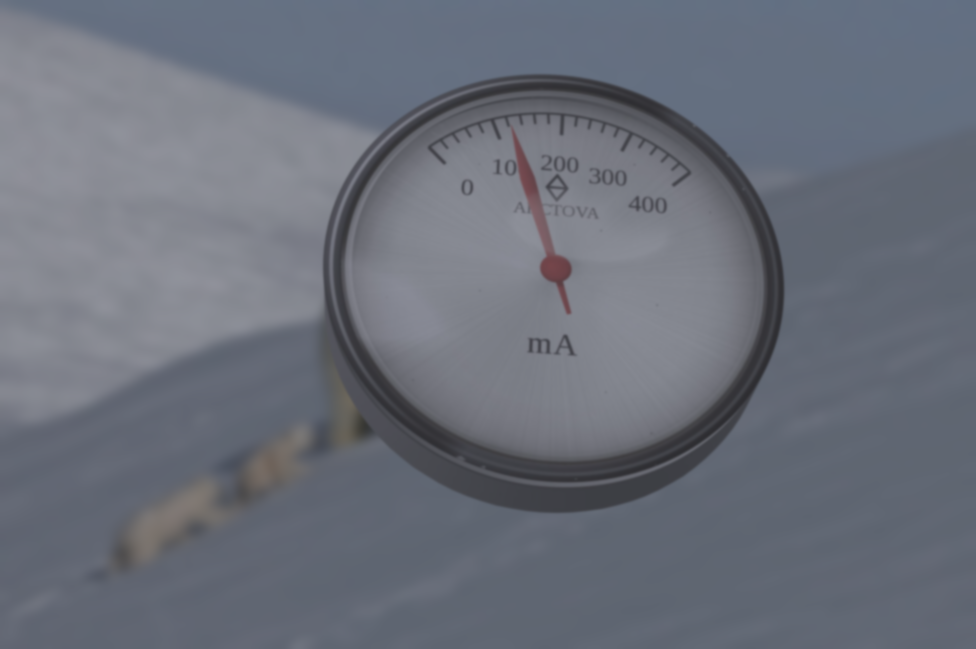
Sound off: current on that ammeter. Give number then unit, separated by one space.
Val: 120 mA
